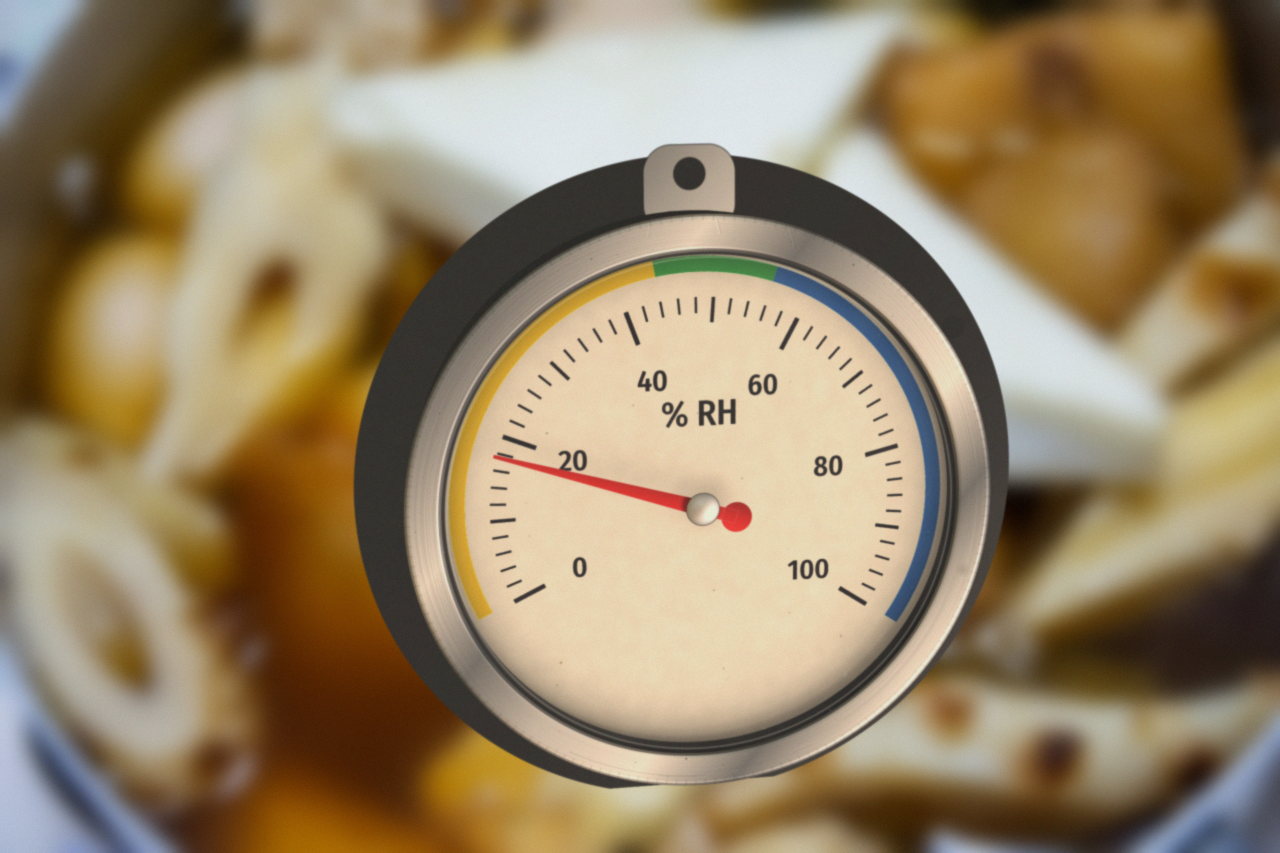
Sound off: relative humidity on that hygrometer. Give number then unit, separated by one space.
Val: 18 %
